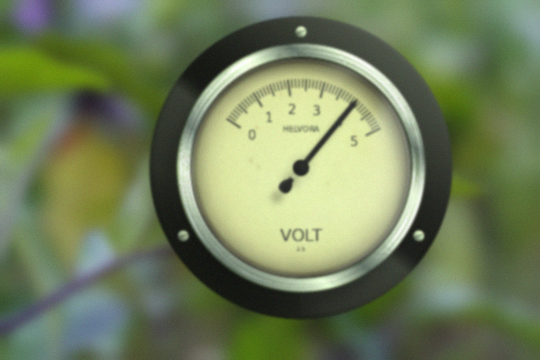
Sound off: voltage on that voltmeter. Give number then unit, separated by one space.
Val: 4 V
